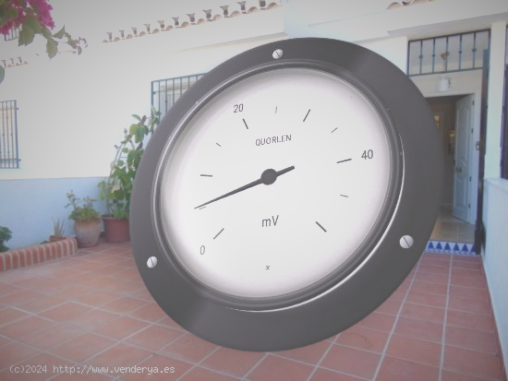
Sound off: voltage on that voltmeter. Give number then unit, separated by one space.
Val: 5 mV
